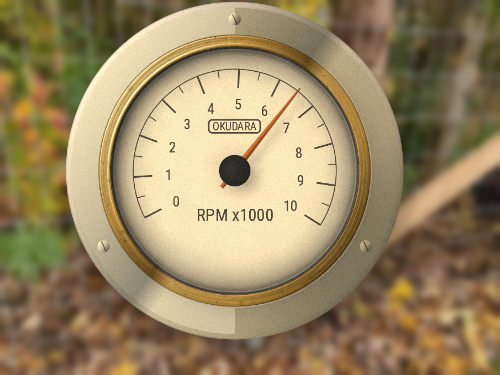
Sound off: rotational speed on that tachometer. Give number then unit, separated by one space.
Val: 6500 rpm
